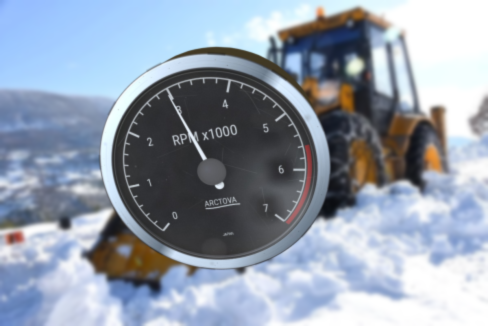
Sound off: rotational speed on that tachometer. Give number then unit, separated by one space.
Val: 3000 rpm
